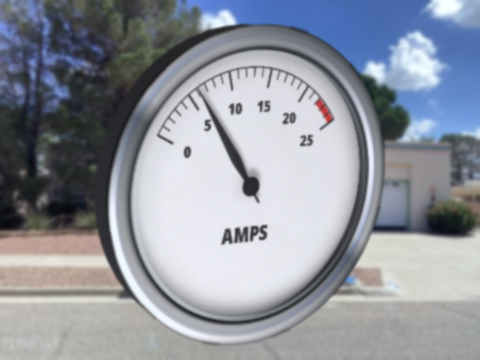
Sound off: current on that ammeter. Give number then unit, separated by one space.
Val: 6 A
